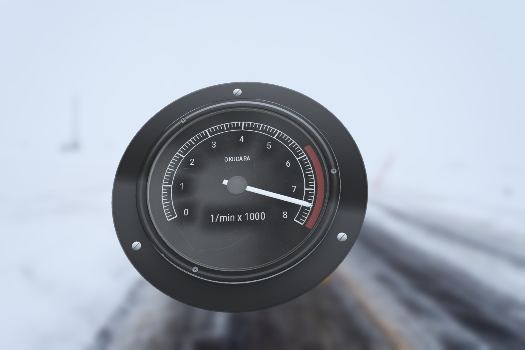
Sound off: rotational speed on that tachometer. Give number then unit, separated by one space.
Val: 7500 rpm
